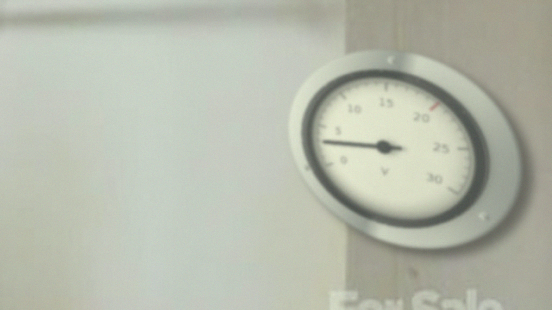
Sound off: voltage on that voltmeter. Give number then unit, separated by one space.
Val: 3 V
